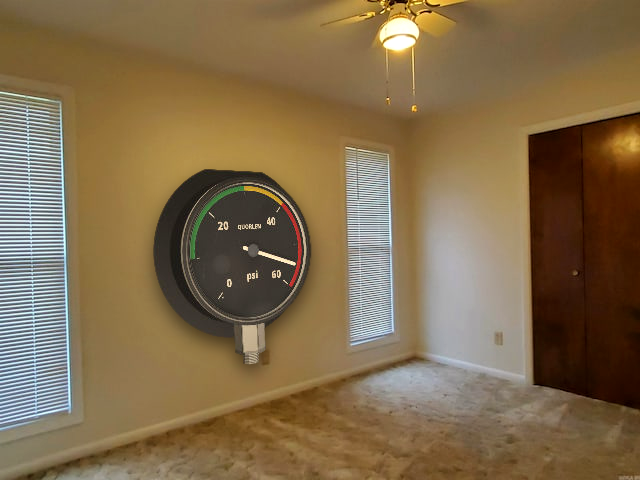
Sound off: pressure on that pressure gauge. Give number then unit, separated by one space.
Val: 55 psi
